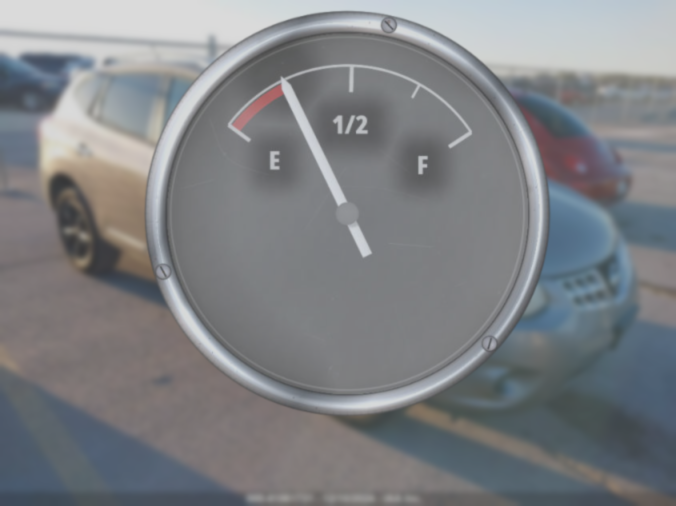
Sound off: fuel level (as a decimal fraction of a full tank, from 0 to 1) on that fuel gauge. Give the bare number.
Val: 0.25
